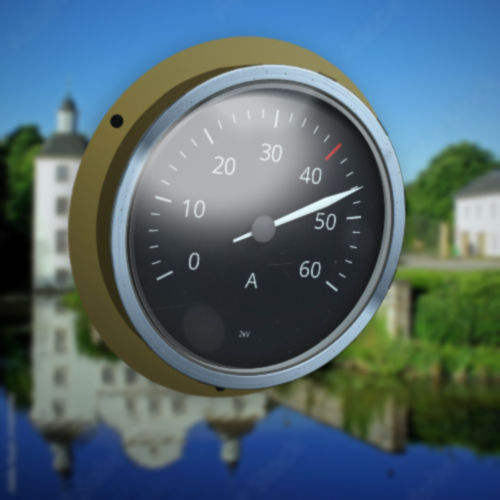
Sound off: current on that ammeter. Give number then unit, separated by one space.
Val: 46 A
